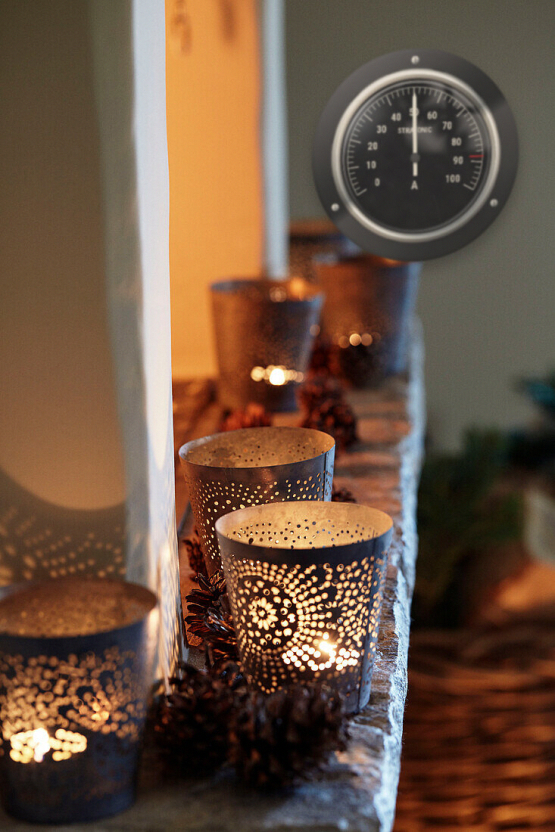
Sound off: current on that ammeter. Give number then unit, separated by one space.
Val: 50 A
